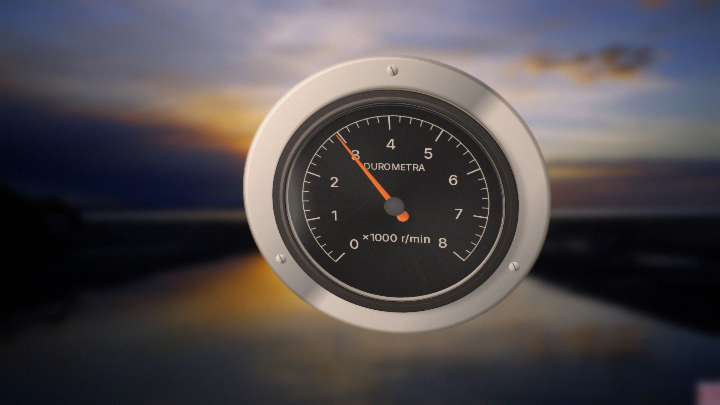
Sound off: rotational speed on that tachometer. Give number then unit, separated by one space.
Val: 3000 rpm
